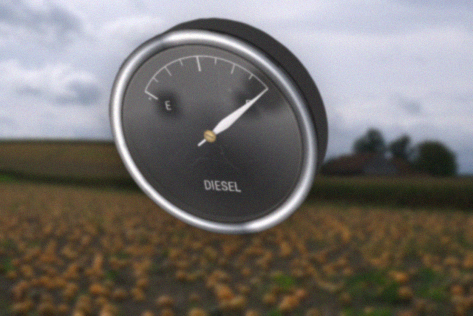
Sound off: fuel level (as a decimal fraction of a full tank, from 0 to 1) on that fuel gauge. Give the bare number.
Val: 1
